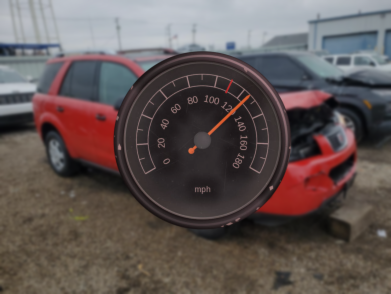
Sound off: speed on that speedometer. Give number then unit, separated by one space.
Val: 125 mph
